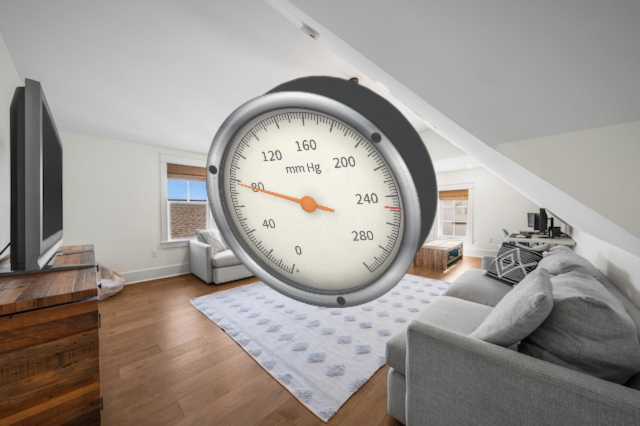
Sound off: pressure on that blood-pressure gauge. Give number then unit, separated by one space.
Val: 80 mmHg
